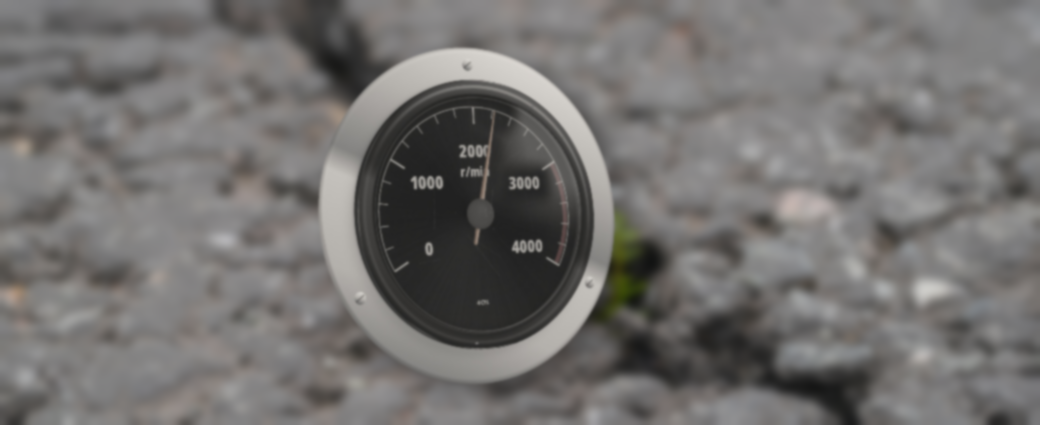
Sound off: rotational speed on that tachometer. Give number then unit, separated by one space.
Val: 2200 rpm
